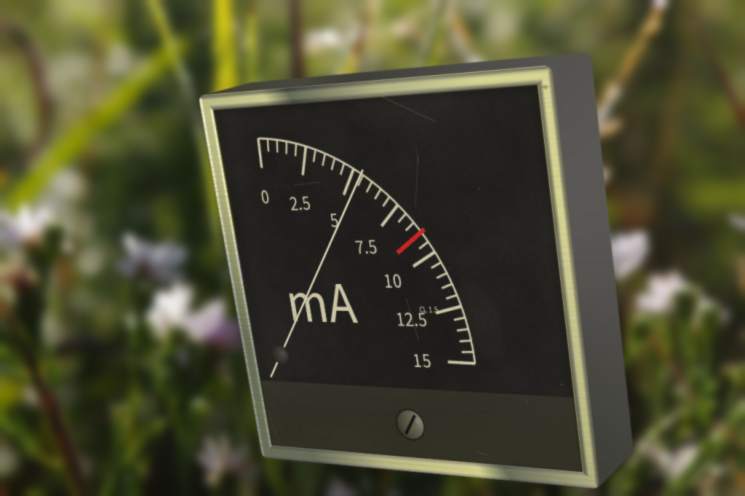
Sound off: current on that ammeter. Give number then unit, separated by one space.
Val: 5.5 mA
